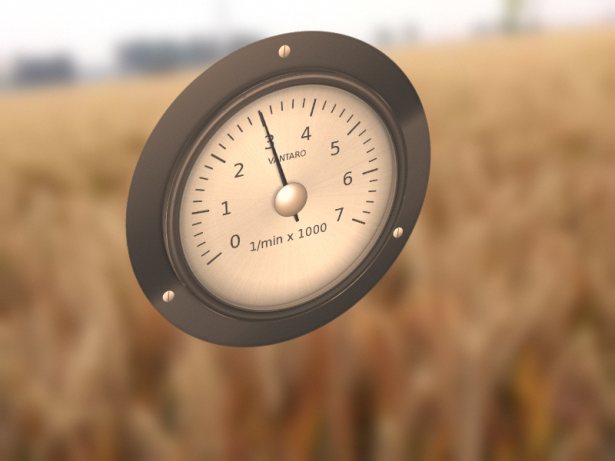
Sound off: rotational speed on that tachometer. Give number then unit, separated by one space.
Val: 3000 rpm
